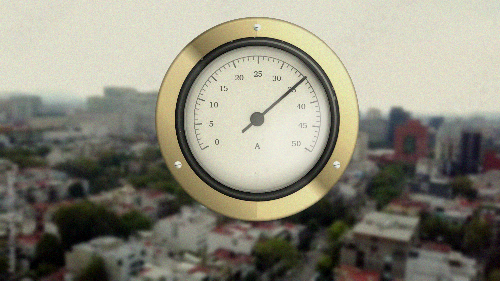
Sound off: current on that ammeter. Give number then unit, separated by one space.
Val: 35 A
